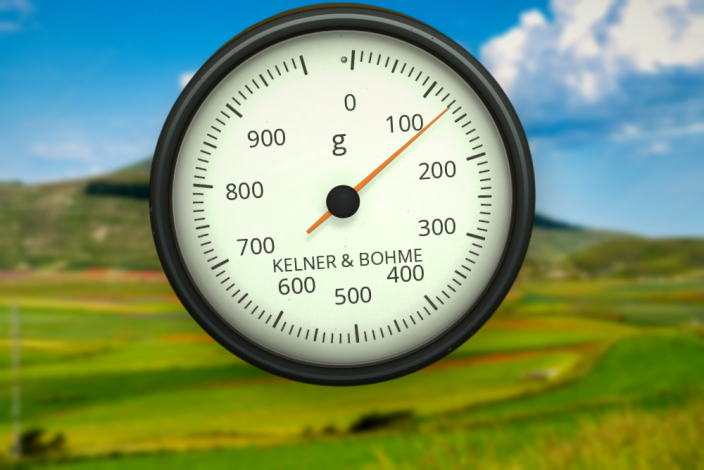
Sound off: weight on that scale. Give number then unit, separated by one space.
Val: 130 g
